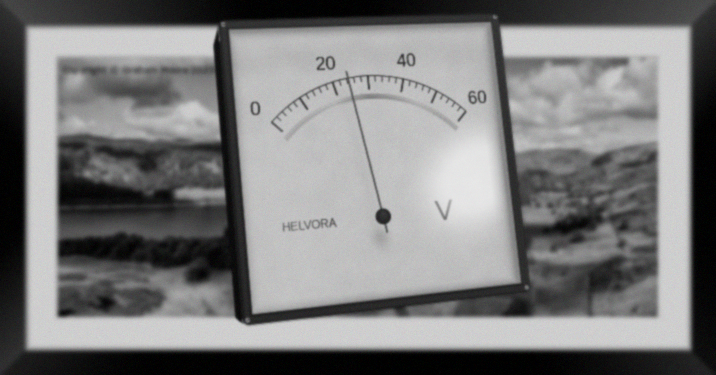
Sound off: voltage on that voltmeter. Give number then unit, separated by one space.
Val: 24 V
